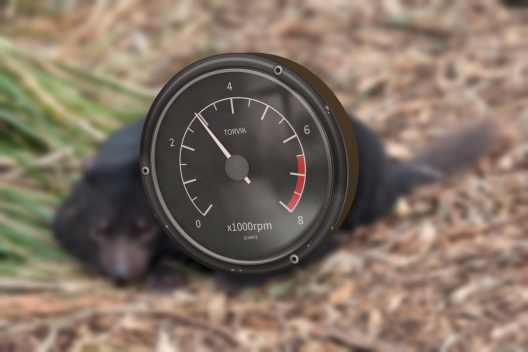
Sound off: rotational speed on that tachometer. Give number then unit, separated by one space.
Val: 3000 rpm
